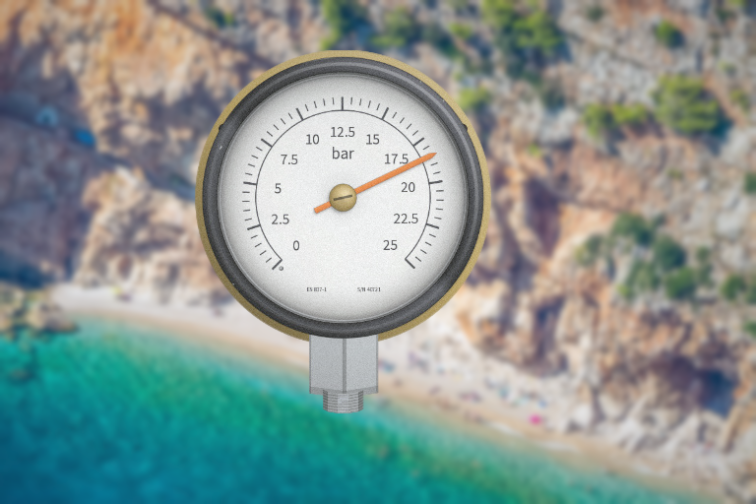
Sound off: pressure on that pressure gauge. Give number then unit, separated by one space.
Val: 18.5 bar
